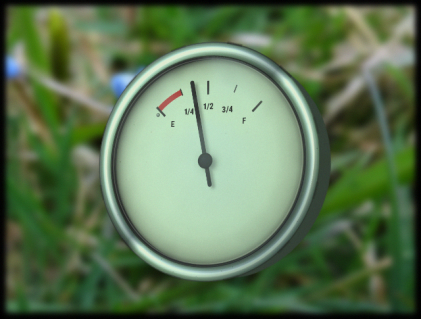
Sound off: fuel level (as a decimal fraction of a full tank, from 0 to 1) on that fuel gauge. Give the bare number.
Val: 0.375
